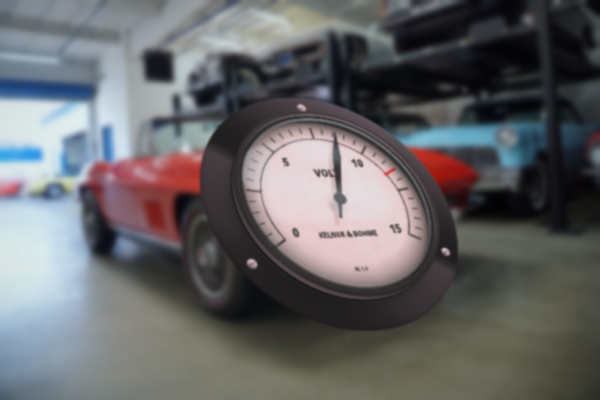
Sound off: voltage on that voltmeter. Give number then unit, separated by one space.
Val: 8.5 V
